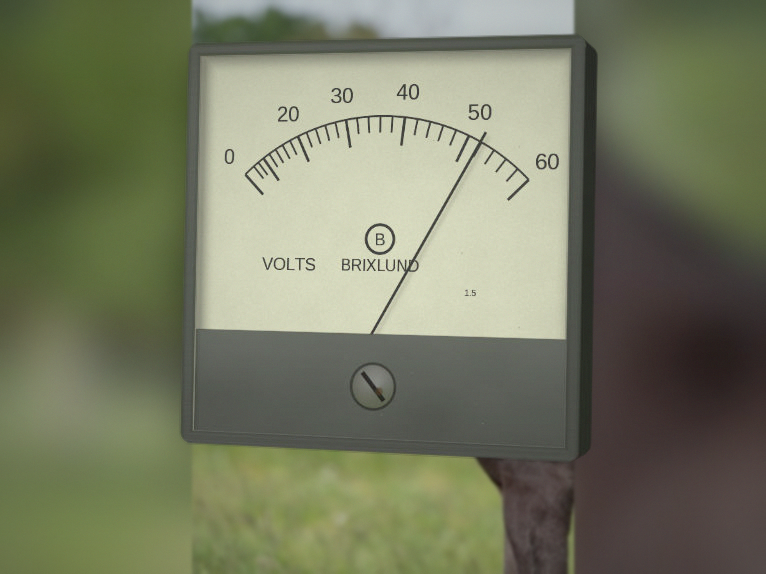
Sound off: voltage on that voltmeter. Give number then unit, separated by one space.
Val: 52 V
